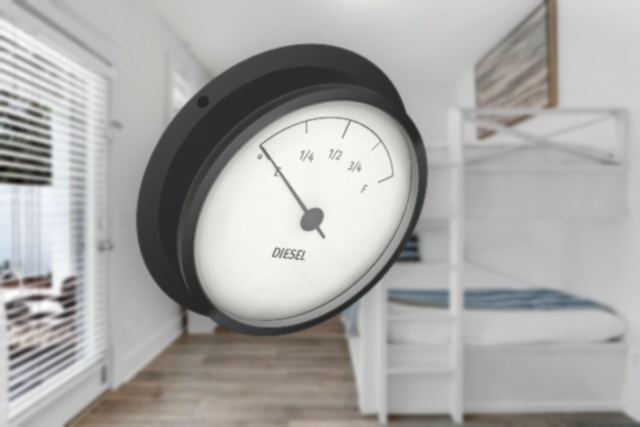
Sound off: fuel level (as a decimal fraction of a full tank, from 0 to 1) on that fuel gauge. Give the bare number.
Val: 0
